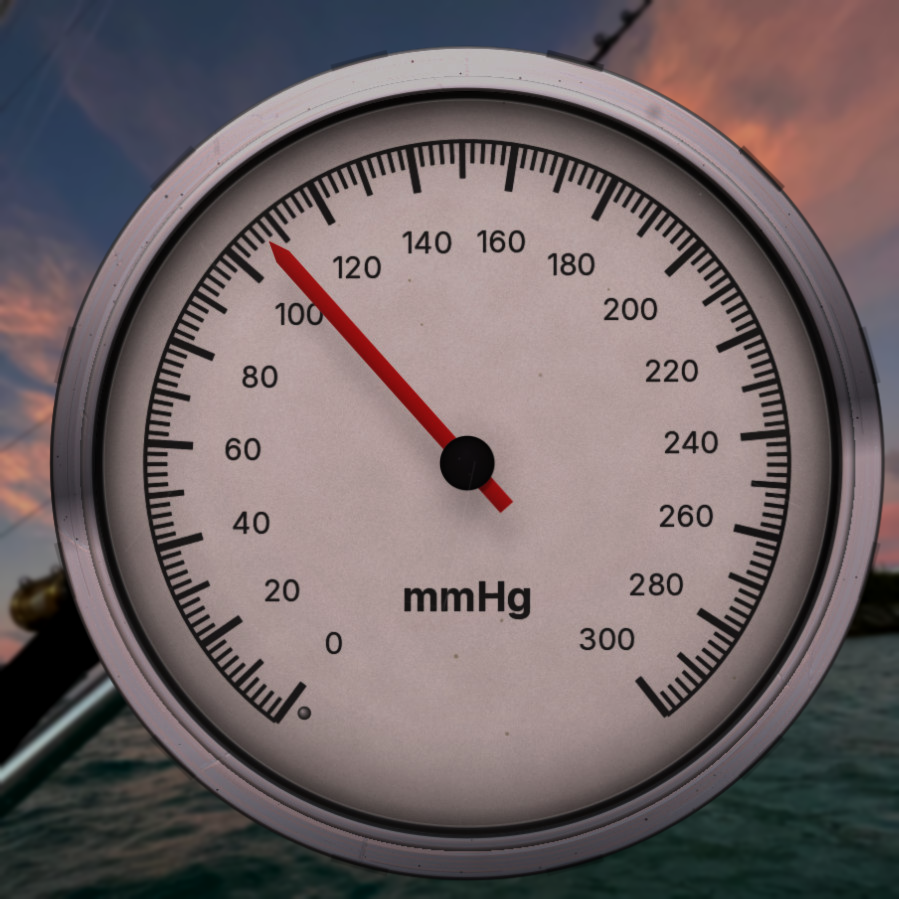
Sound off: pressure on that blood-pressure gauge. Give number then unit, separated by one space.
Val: 107 mmHg
